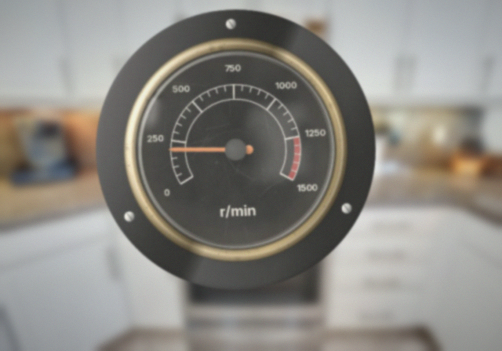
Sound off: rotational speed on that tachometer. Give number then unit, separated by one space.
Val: 200 rpm
